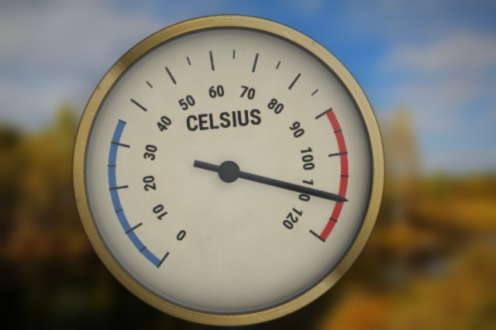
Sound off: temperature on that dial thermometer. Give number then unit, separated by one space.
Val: 110 °C
